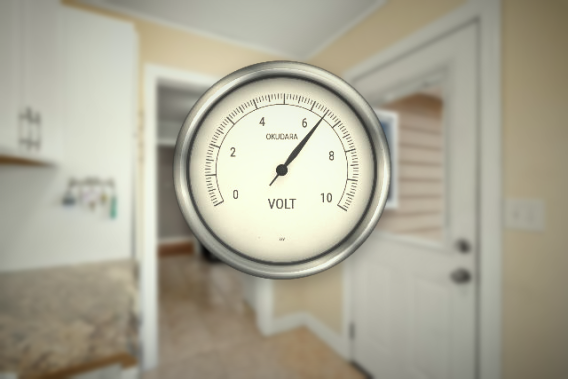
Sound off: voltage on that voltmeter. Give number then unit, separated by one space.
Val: 6.5 V
